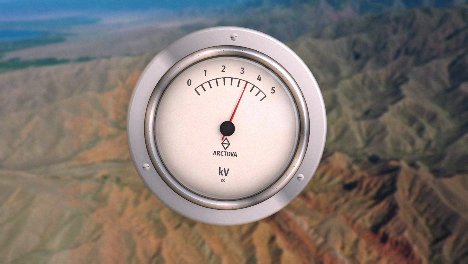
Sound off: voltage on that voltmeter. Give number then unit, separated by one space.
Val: 3.5 kV
